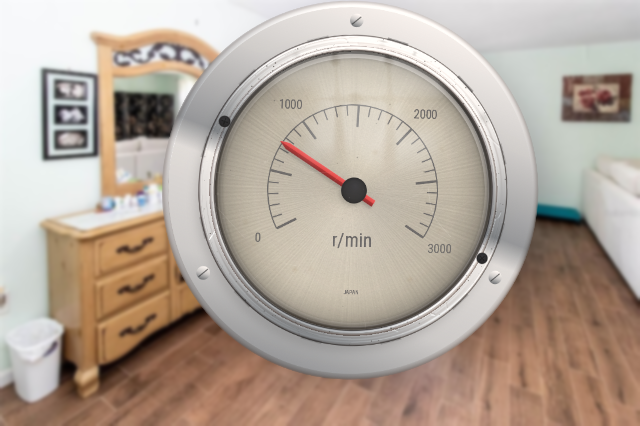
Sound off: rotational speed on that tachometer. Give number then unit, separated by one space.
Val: 750 rpm
